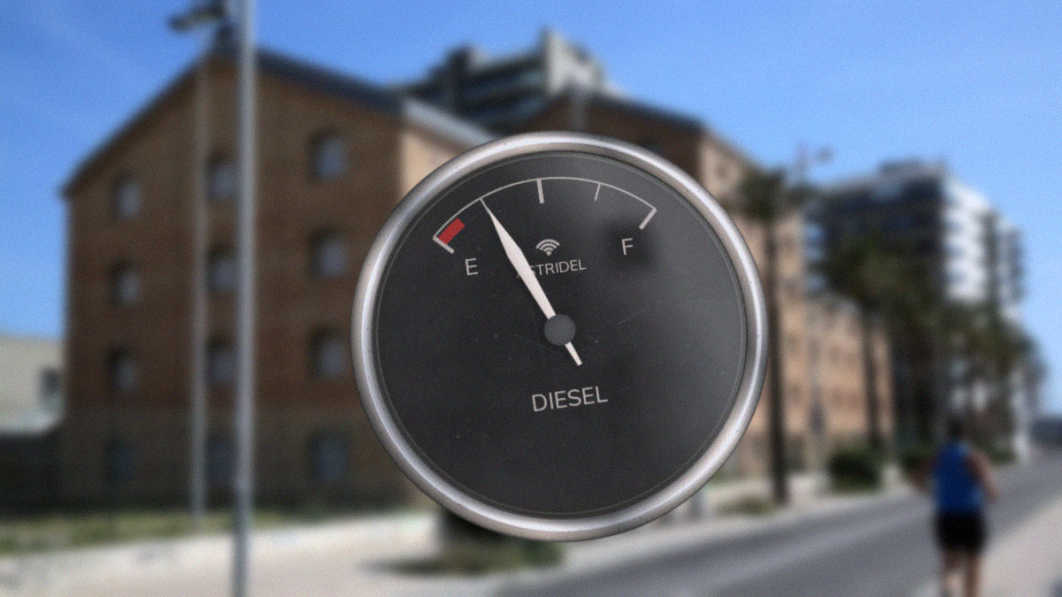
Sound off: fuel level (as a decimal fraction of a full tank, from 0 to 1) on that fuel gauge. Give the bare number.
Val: 0.25
